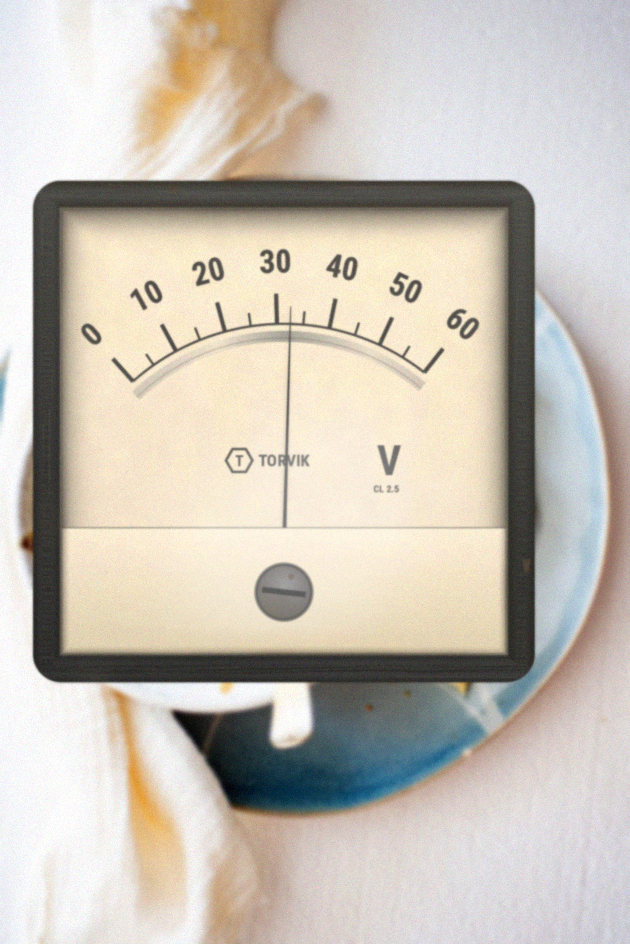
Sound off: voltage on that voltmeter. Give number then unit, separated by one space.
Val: 32.5 V
